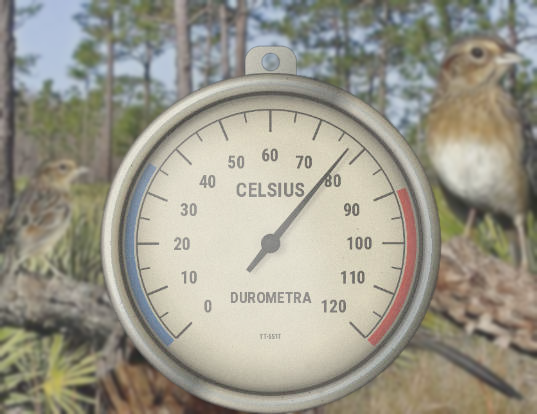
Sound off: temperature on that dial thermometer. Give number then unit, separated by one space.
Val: 77.5 °C
